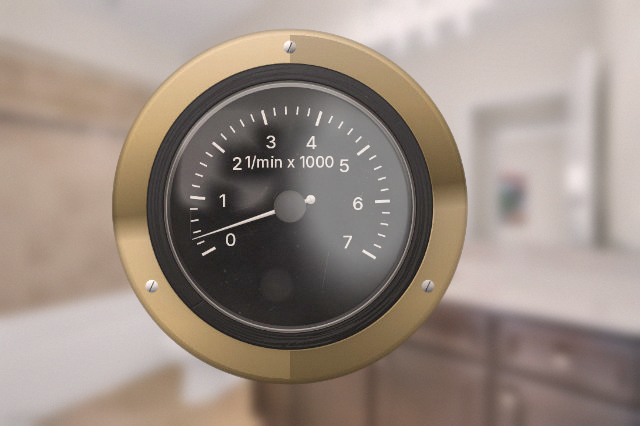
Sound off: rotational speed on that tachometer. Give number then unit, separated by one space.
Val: 300 rpm
